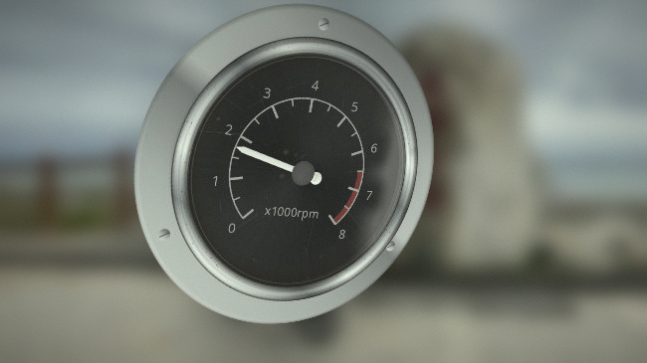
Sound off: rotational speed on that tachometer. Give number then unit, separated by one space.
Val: 1750 rpm
